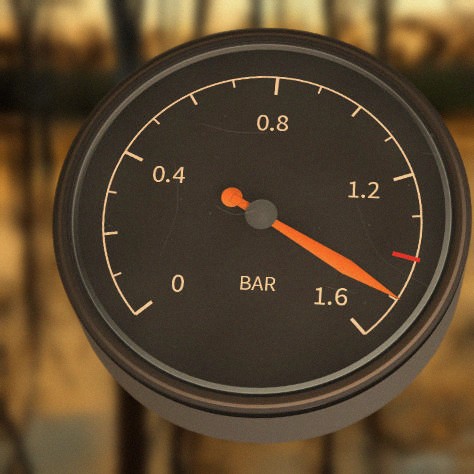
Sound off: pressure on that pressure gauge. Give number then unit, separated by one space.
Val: 1.5 bar
